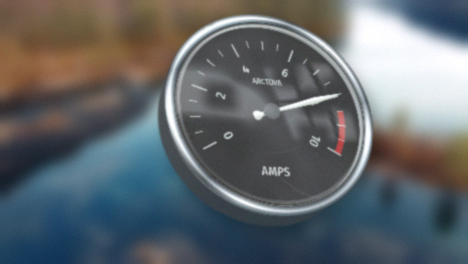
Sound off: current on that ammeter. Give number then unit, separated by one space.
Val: 8 A
